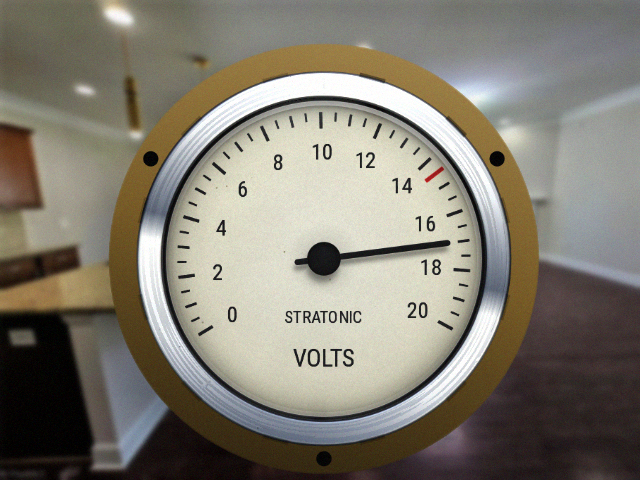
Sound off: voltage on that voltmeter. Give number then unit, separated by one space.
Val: 17 V
